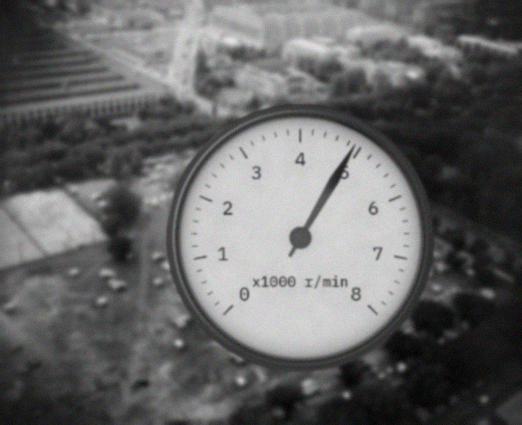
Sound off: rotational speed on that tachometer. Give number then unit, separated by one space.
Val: 4900 rpm
